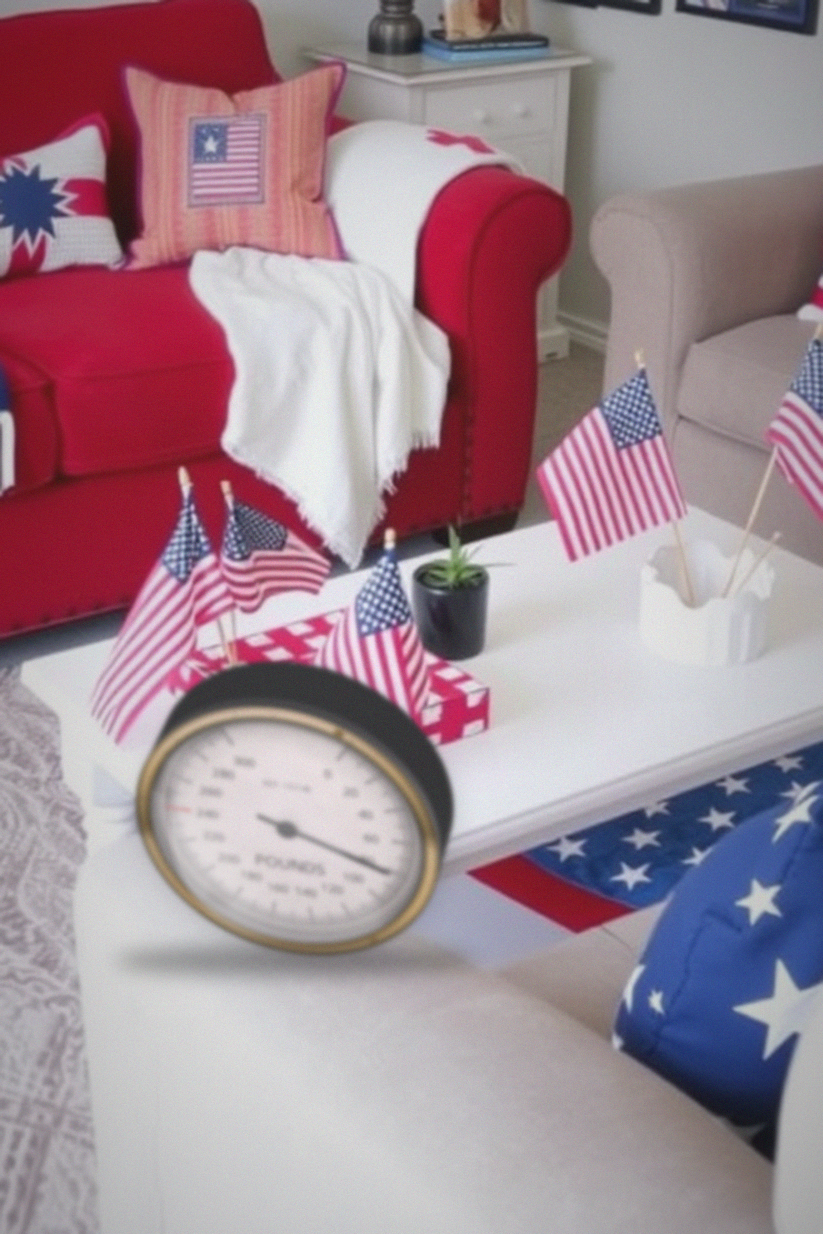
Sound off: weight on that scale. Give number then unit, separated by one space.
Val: 80 lb
